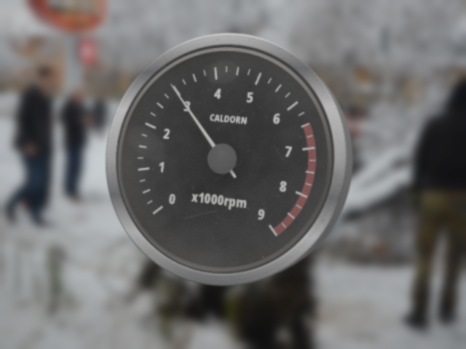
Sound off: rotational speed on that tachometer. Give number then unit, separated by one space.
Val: 3000 rpm
